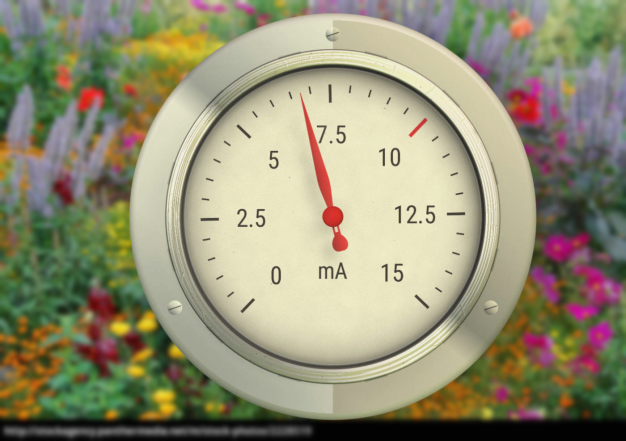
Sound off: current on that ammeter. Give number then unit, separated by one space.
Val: 6.75 mA
